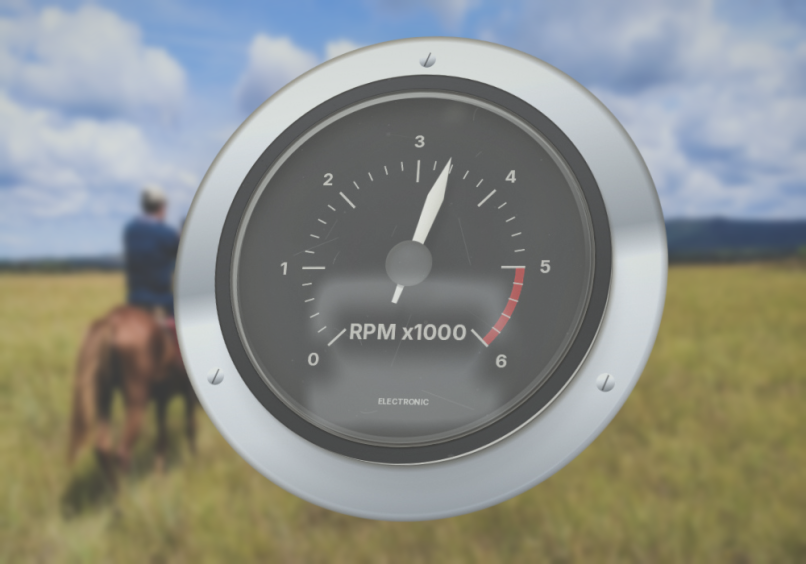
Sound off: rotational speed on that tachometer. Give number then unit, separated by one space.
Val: 3400 rpm
